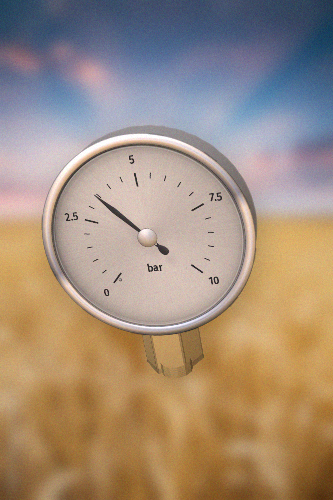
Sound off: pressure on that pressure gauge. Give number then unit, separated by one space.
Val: 3.5 bar
